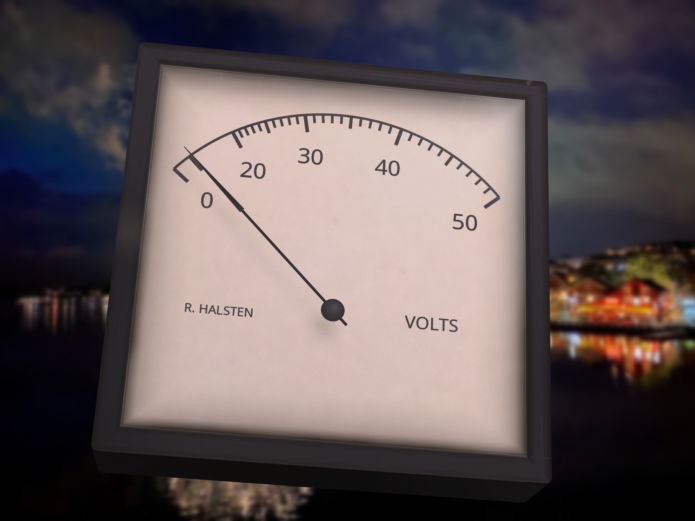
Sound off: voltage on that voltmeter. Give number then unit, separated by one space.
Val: 10 V
